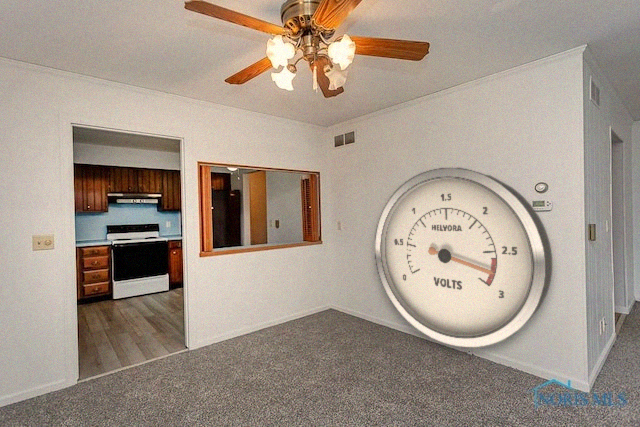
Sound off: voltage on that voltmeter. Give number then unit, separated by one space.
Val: 2.8 V
